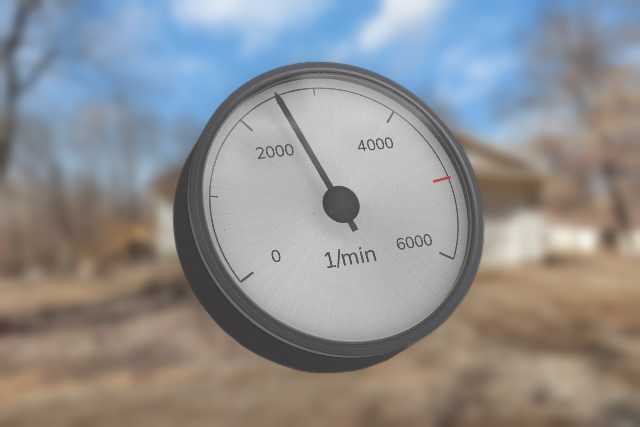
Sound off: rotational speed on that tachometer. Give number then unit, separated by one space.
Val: 2500 rpm
